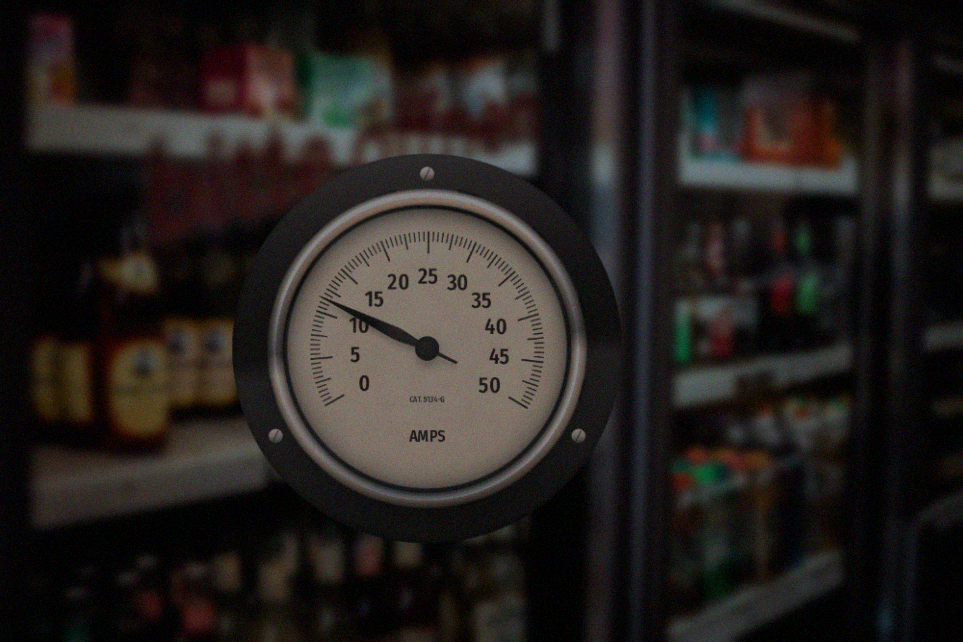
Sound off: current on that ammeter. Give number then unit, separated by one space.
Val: 11.5 A
